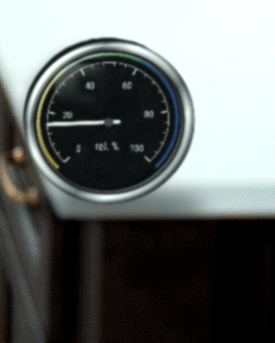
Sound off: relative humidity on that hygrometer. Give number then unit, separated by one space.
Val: 16 %
